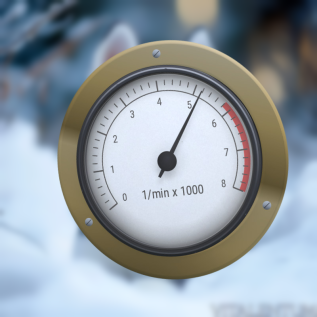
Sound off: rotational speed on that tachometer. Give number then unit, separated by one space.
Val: 5200 rpm
